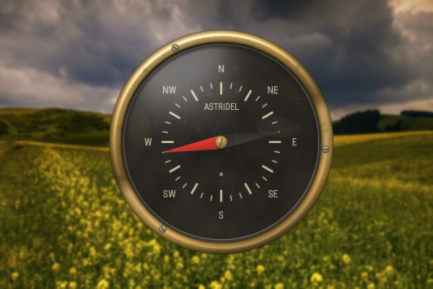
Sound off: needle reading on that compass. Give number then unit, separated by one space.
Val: 260 °
